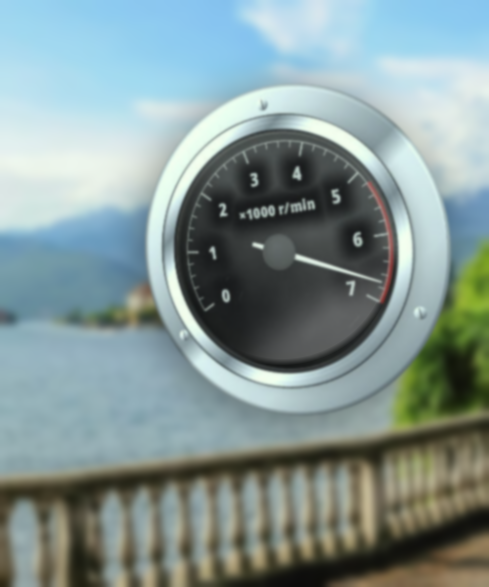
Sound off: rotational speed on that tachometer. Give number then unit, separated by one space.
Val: 6700 rpm
